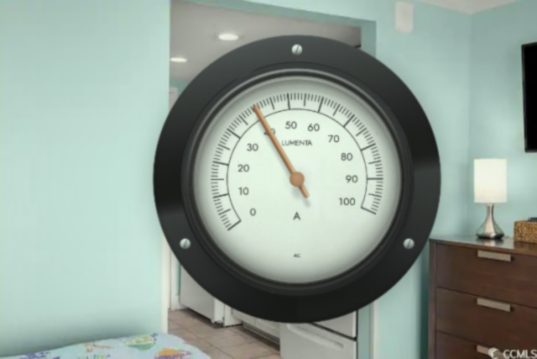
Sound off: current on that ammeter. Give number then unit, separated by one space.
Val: 40 A
